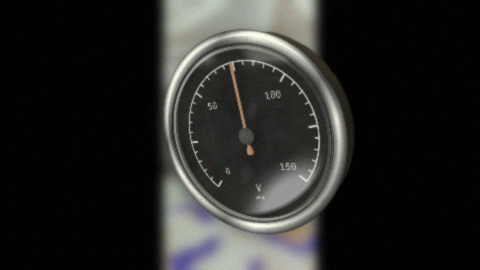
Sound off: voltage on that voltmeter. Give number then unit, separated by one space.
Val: 75 V
